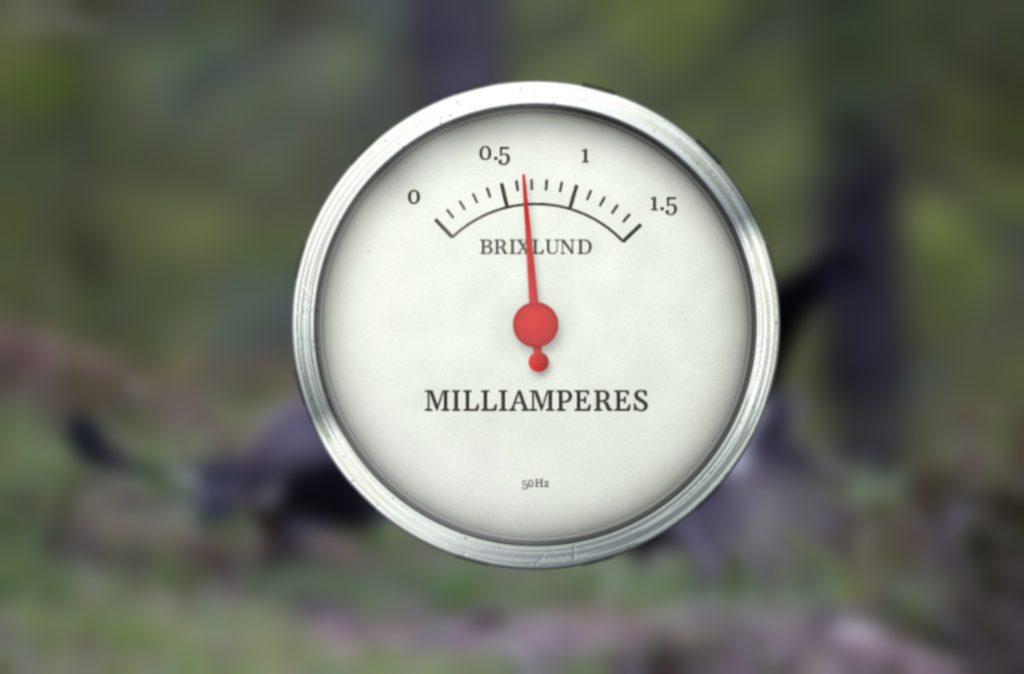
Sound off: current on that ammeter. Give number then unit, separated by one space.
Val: 0.65 mA
